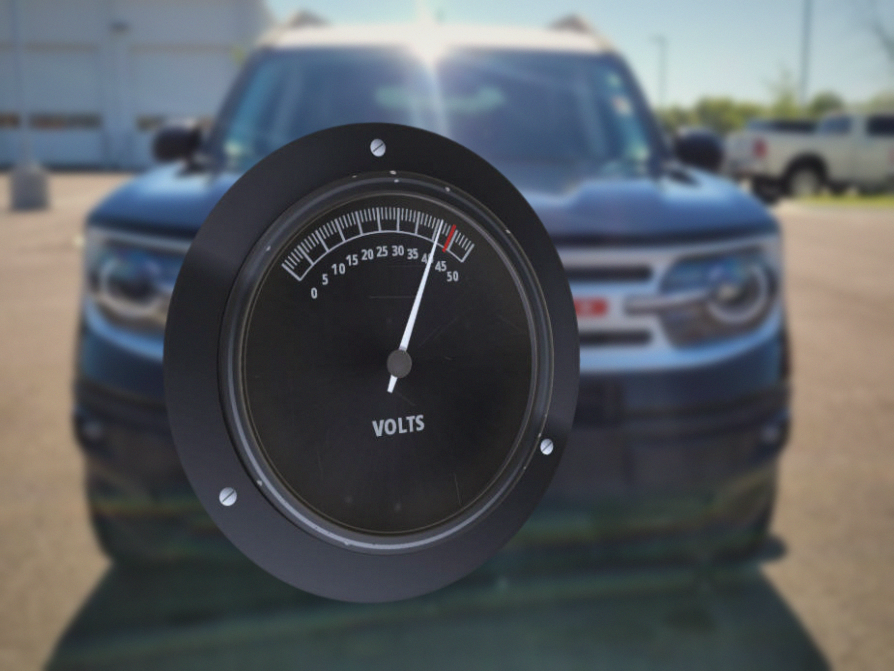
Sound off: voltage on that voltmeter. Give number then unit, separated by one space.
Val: 40 V
